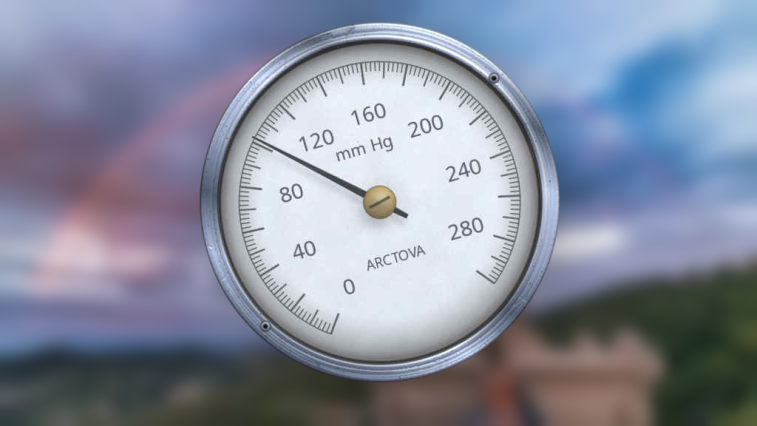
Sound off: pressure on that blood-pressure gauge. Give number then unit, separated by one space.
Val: 102 mmHg
